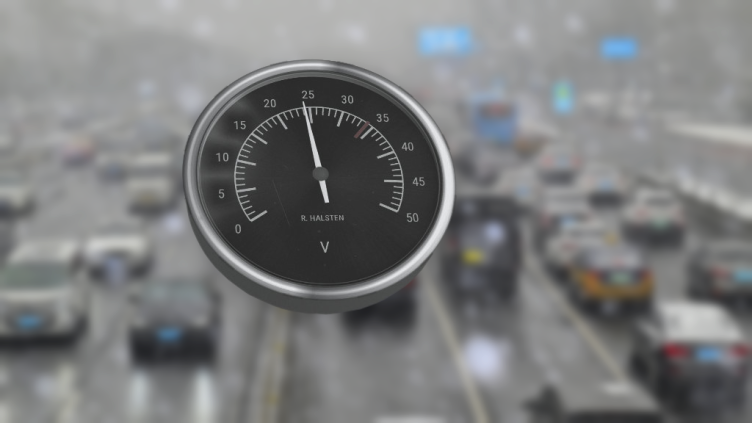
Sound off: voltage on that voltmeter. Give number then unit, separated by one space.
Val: 24 V
